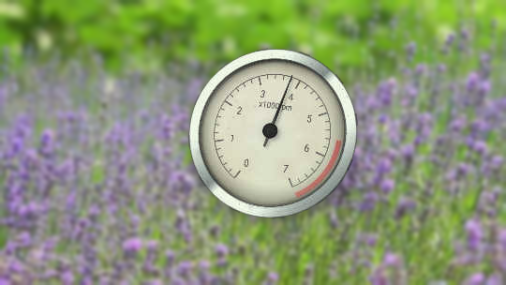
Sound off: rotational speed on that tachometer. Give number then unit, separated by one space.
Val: 3800 rpm
